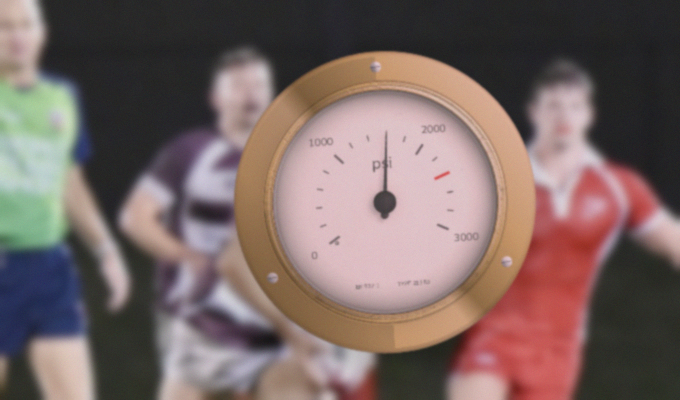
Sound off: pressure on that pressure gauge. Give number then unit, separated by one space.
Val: 1600 psi
